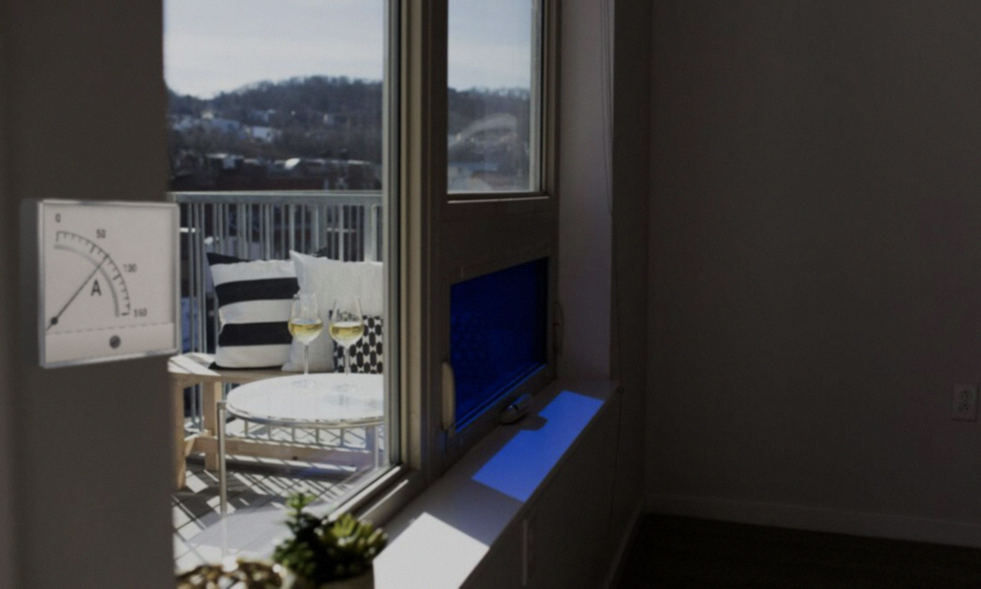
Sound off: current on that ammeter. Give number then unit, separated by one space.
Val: 70 A
